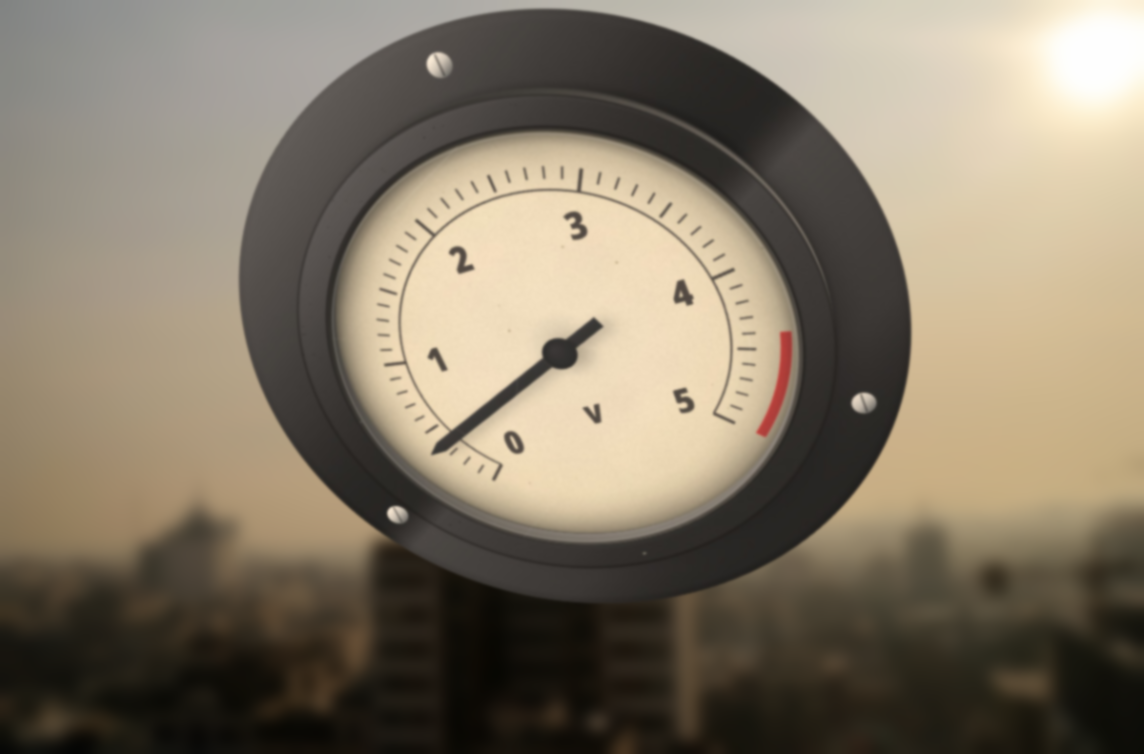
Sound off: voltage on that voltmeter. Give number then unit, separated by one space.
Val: 0.4 V
